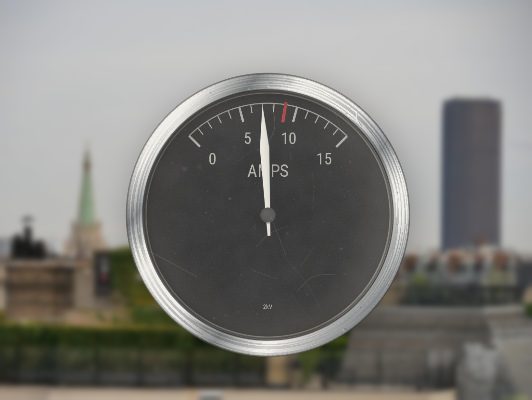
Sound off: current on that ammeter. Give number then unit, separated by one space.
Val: 7 A
